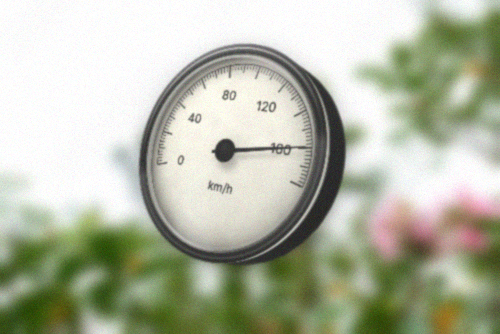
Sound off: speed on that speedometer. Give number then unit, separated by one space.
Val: 160 km/h
